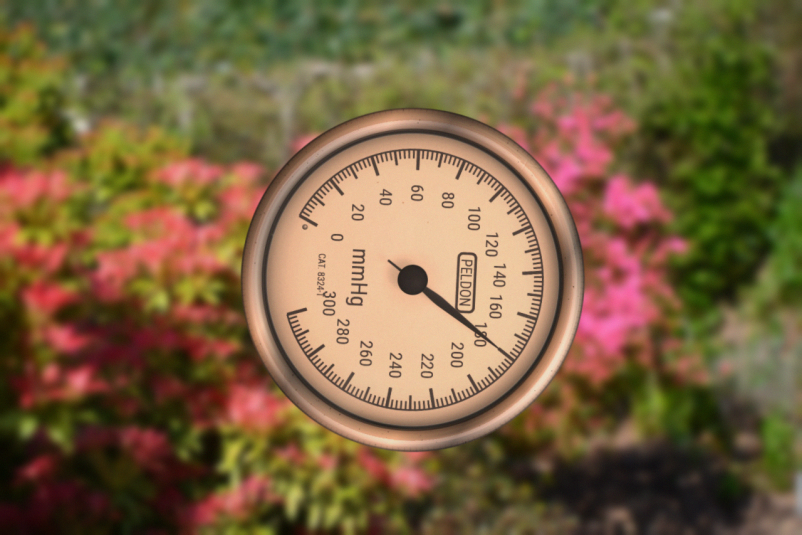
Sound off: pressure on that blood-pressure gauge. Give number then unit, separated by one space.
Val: 180 mmHg
